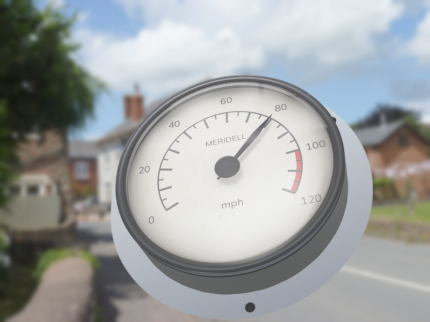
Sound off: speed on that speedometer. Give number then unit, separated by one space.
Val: 80 mph
